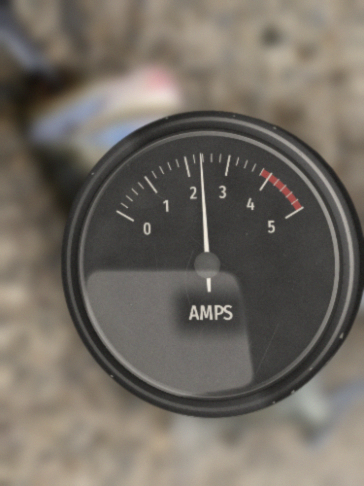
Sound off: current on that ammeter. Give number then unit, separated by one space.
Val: 2.4 A
